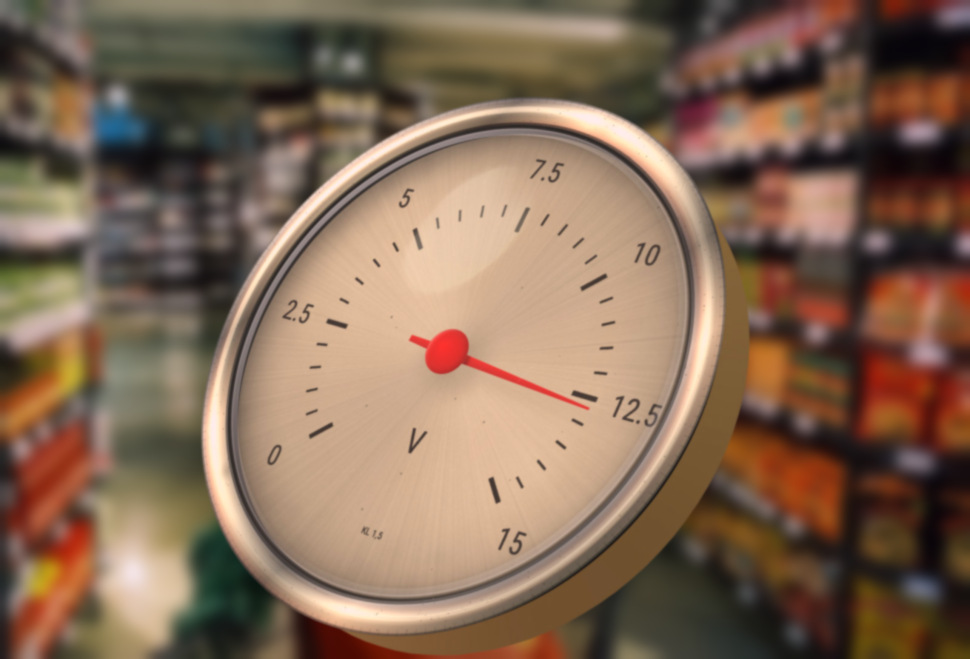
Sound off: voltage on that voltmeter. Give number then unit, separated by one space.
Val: 12.75 V
